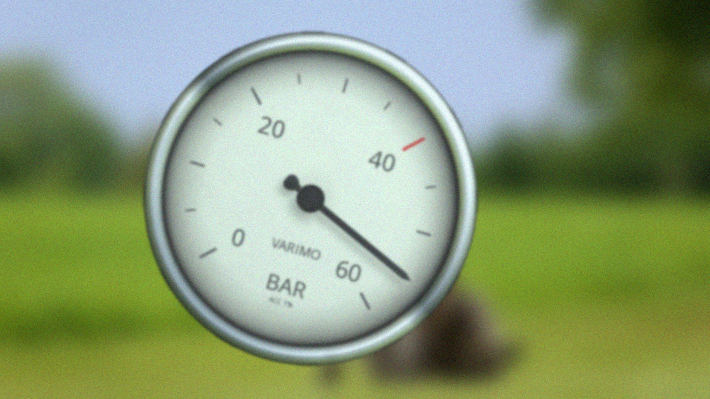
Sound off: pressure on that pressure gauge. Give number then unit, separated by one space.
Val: 55 bar
